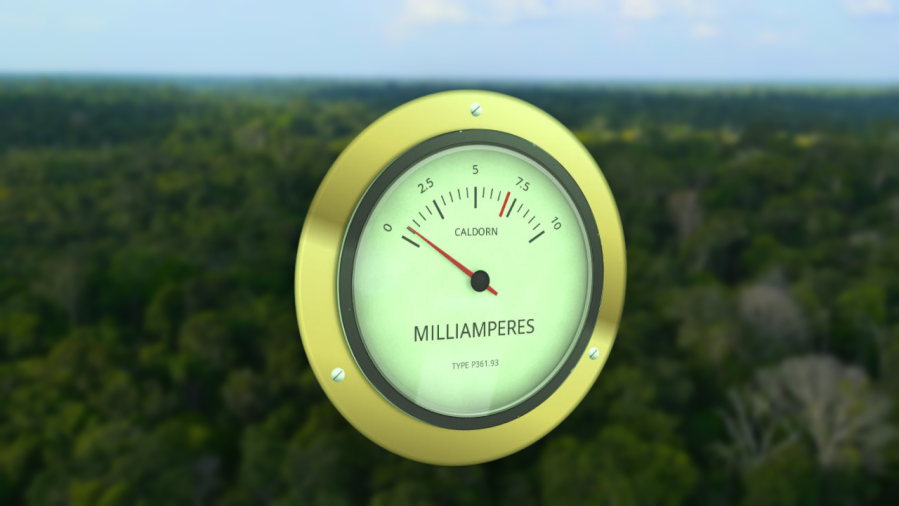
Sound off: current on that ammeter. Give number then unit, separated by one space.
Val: 0.5 mA
